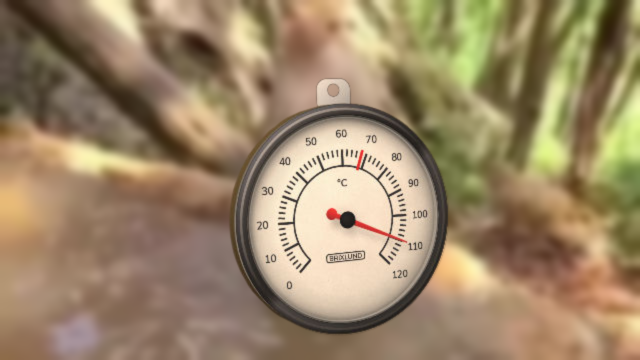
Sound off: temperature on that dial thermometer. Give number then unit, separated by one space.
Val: 110 °C
